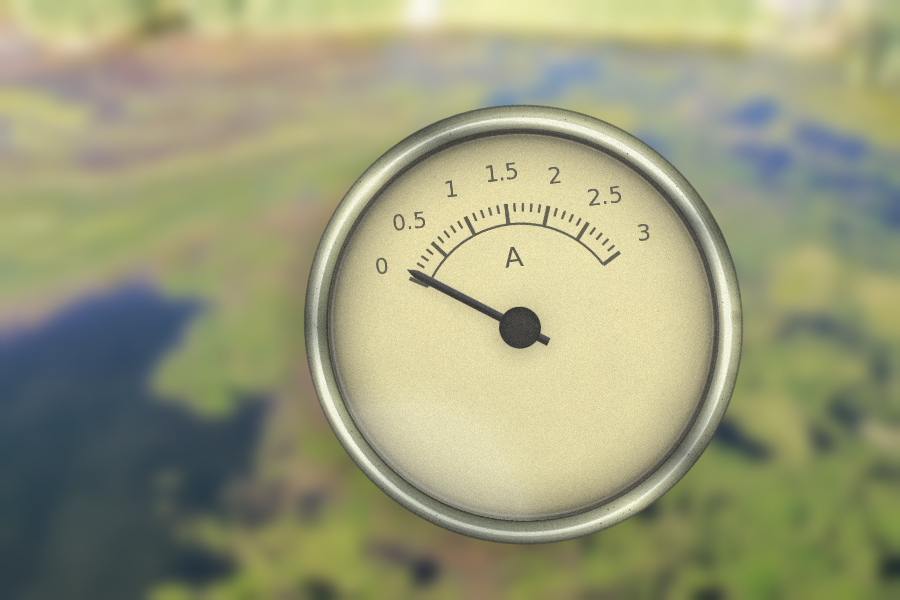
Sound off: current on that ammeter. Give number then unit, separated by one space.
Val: 0.1 A
